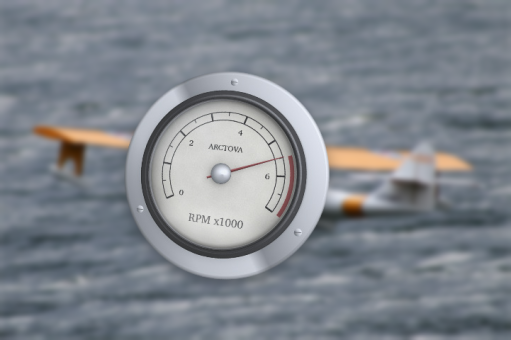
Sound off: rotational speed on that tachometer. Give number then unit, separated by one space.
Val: 5500 rpm
